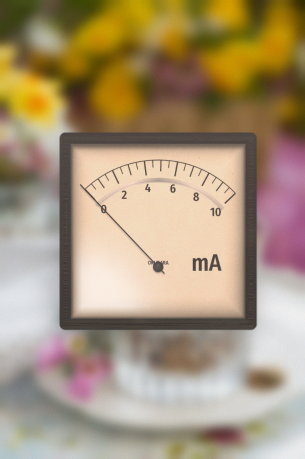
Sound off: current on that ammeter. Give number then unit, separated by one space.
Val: 0 mA
